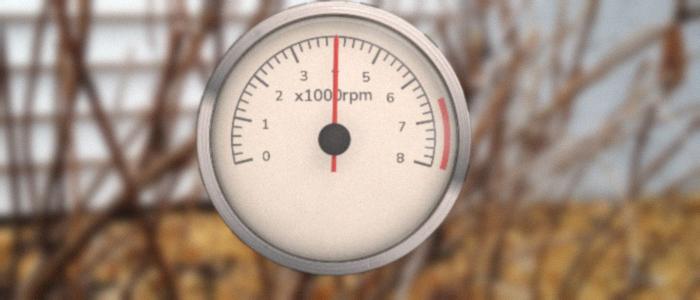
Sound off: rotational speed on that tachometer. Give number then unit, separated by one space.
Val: 4000 rpm
